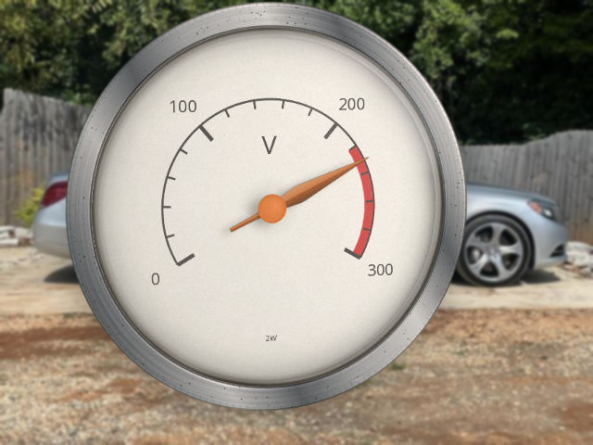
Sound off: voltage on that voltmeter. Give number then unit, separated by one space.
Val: 230 V
